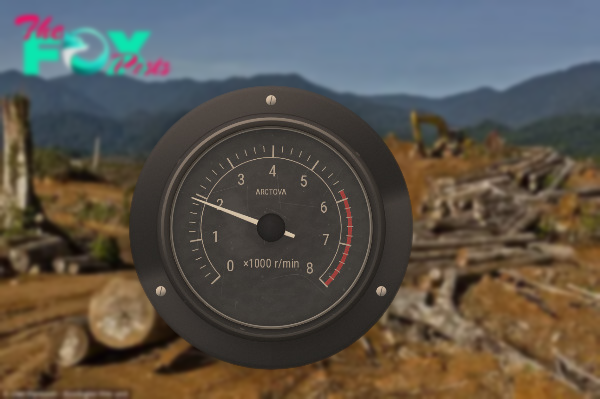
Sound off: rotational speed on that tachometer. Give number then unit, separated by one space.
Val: 1900 rpm
